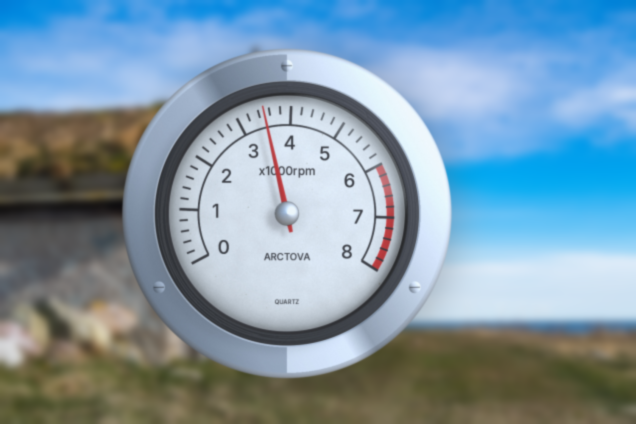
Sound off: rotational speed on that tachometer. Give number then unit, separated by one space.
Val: 3500 rpm
